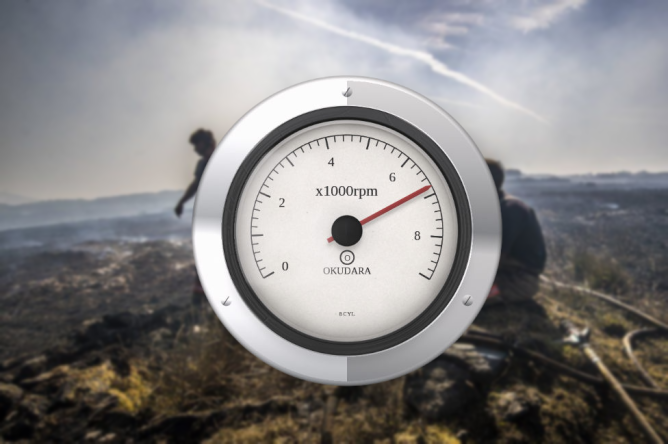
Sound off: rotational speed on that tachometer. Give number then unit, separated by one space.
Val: 6800 rpm
